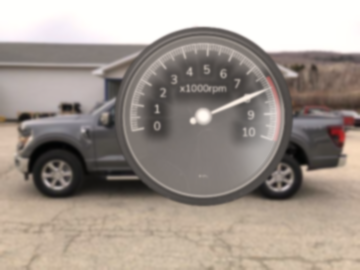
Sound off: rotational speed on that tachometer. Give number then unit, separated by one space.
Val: 8000 rpm
